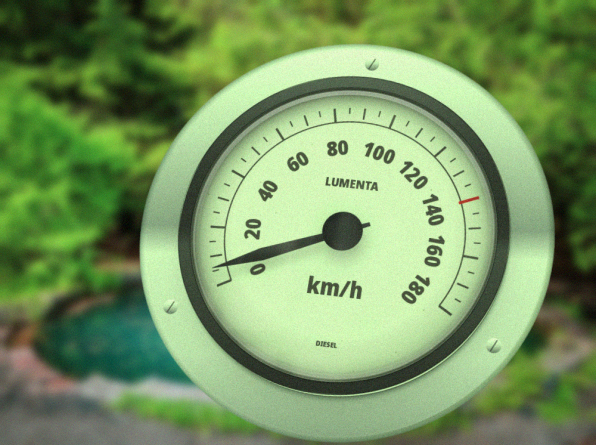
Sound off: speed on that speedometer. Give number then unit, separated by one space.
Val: 5 km/h
